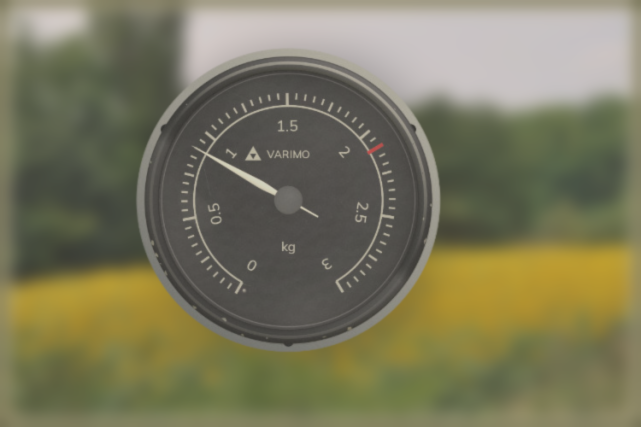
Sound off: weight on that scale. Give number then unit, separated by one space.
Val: 0.9 kg
